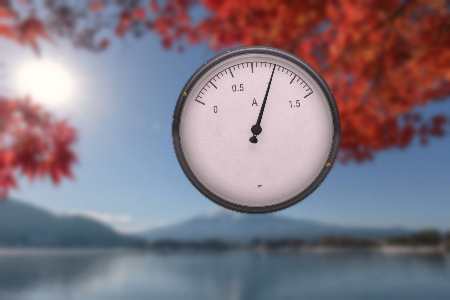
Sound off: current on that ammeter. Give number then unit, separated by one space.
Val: 1 A
